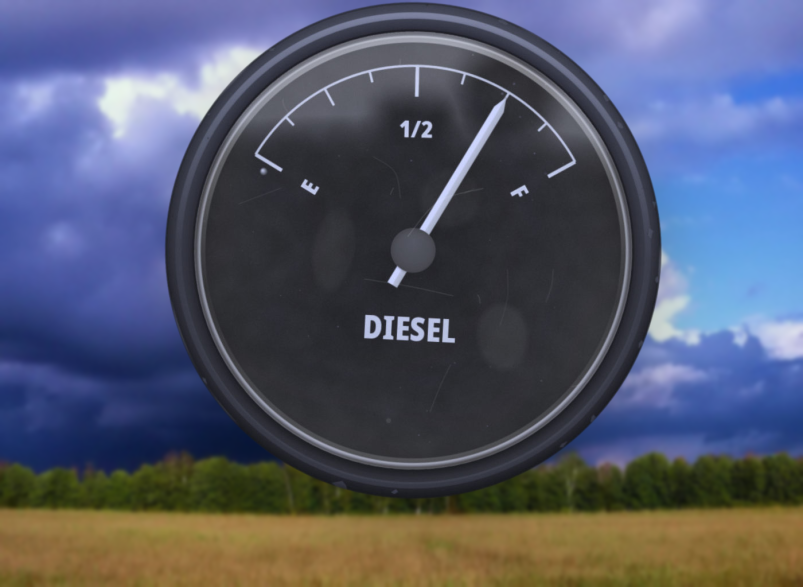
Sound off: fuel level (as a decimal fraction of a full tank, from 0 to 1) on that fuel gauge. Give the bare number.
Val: 0.75
